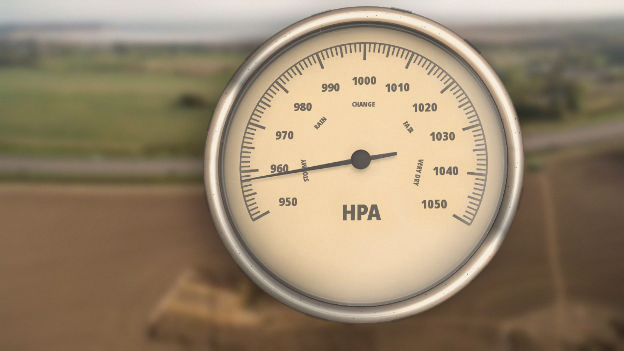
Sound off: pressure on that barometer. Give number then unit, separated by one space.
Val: 958 hPa
